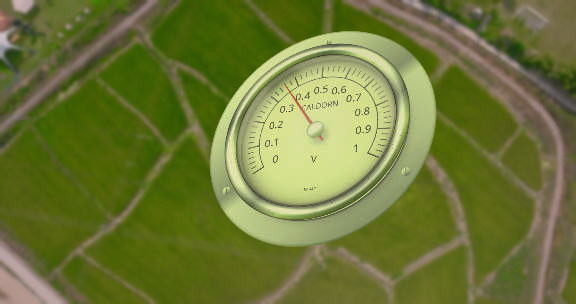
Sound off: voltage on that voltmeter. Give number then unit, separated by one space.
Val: 0.36 V
